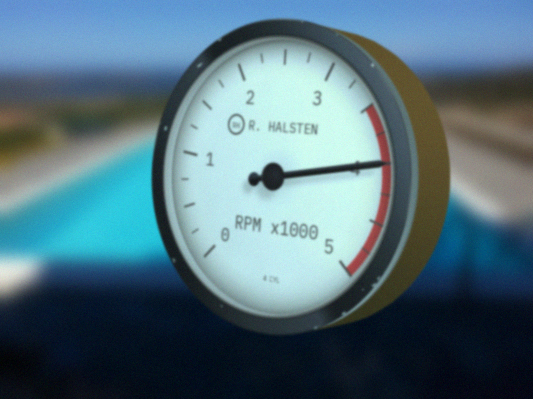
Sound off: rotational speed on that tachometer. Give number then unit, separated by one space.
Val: 4000 rpm
